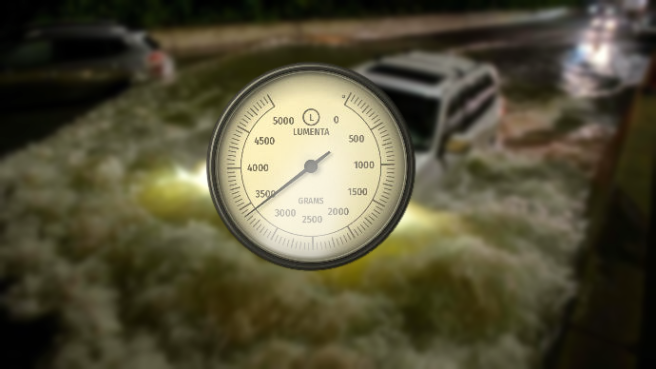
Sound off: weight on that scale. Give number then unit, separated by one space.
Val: 3400 g
